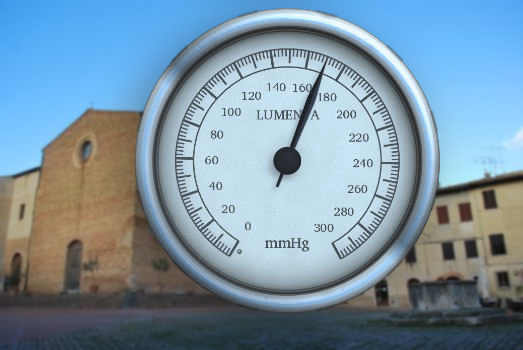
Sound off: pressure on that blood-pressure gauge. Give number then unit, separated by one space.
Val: 170 mmHg
